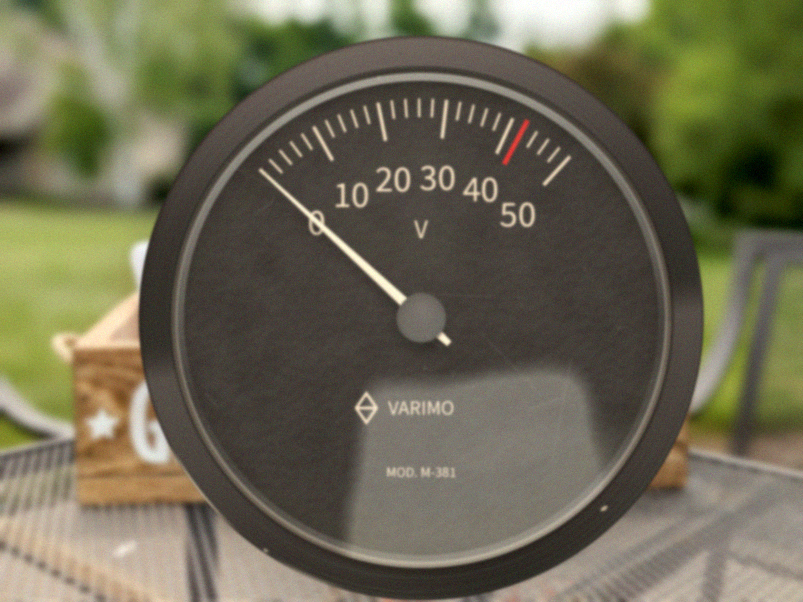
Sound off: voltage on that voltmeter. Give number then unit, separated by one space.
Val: 0 V
